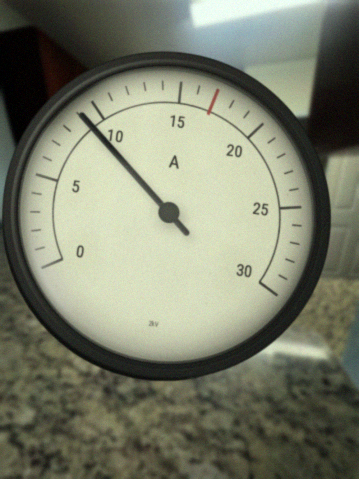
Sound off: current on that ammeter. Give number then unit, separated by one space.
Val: 9 A
